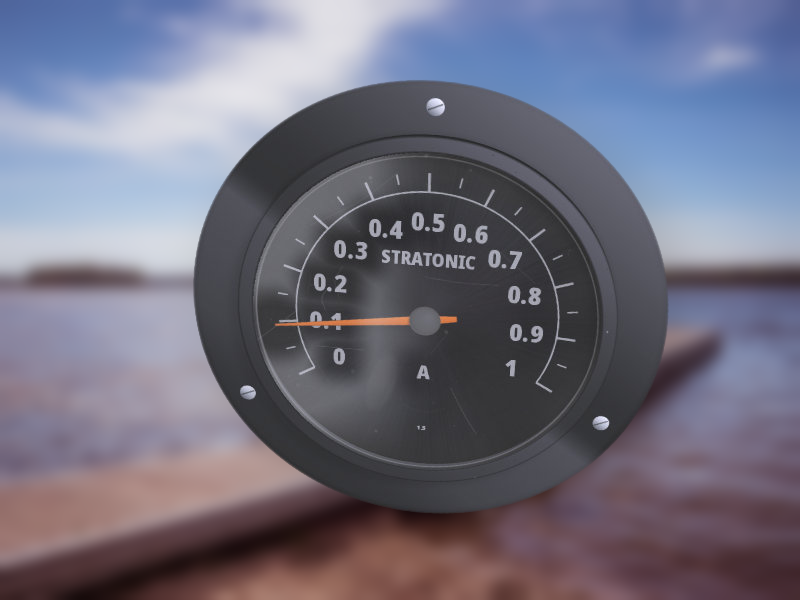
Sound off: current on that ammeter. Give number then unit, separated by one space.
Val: 0.1 A
